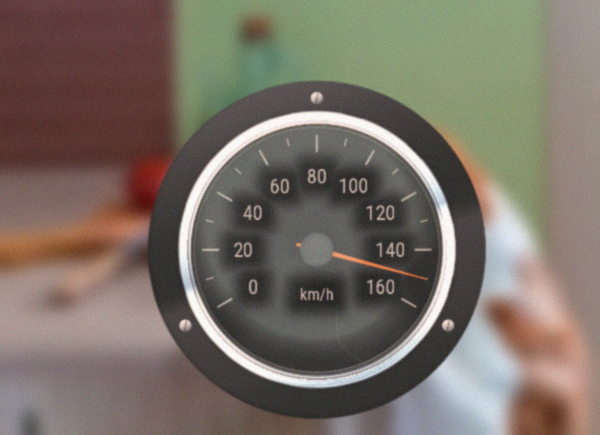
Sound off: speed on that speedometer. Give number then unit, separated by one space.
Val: 150 km/h
